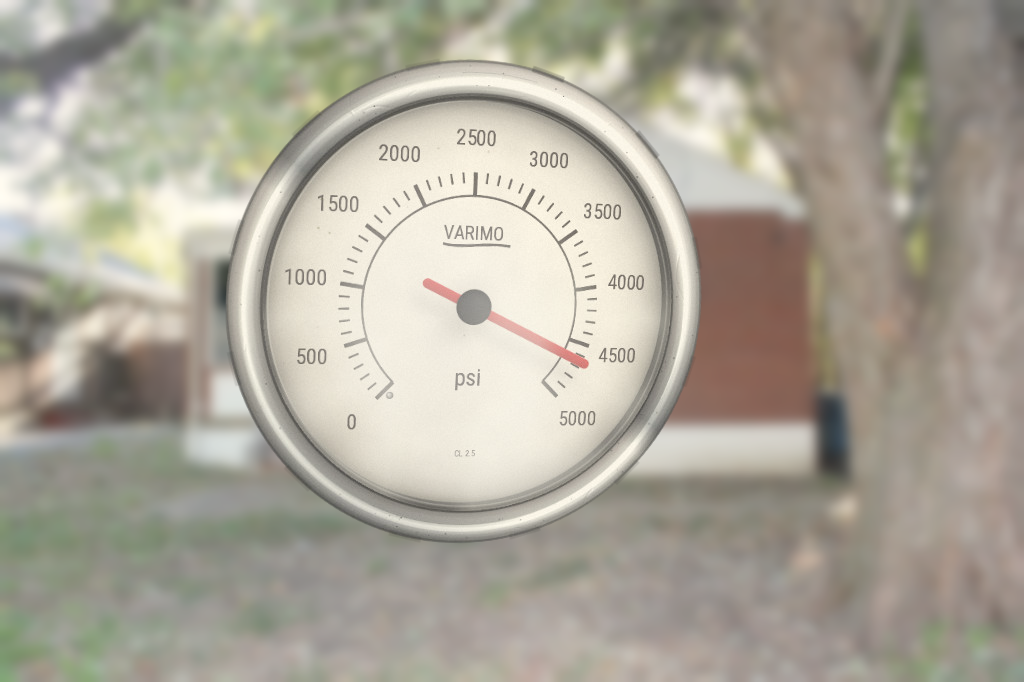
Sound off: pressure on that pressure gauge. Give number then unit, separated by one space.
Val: 4650 psi
